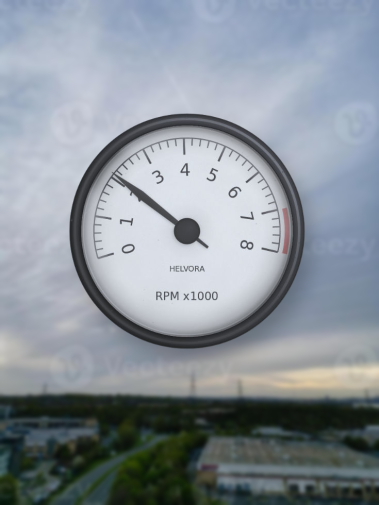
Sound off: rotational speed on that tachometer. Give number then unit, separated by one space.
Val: 2100 rpm
